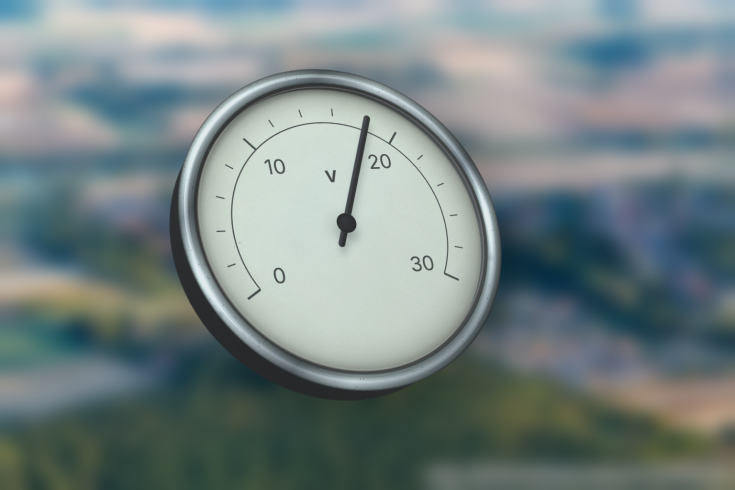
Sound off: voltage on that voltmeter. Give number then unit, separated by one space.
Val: 18 V
